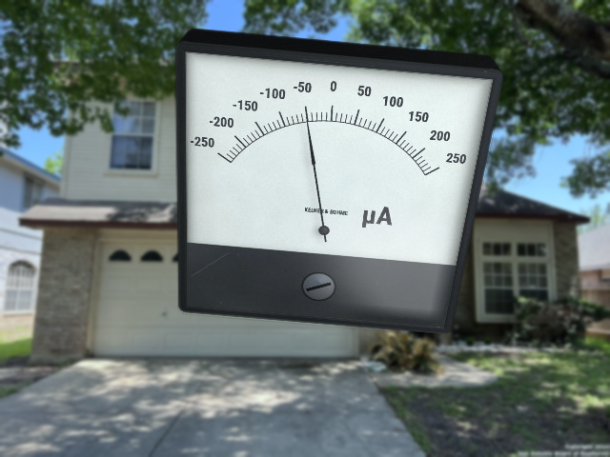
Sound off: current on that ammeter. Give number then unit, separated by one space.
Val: -50 µA
